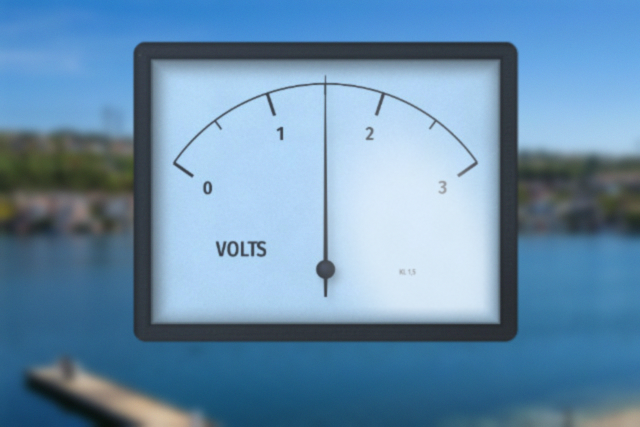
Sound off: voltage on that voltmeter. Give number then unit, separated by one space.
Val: 1.5 V
